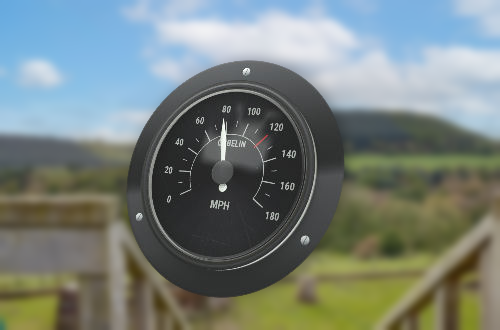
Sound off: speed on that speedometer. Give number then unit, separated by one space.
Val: 80 mph
